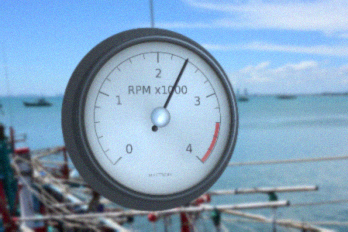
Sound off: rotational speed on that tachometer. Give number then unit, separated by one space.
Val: 2400 rpm
